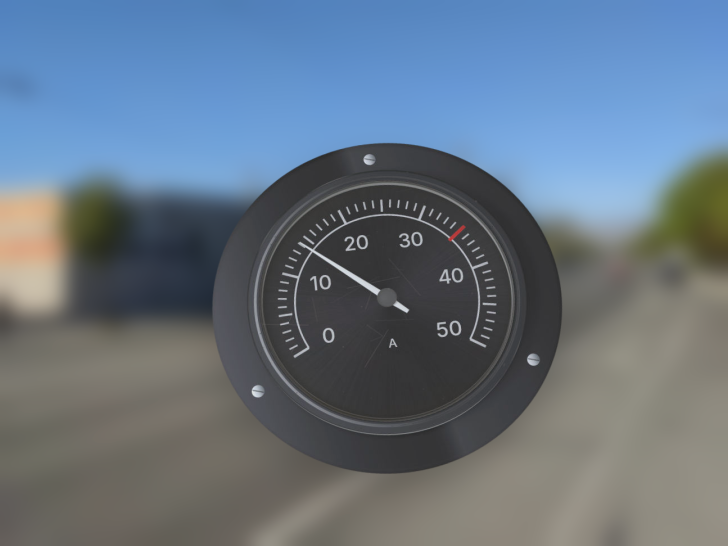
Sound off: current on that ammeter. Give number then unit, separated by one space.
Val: 14 A
